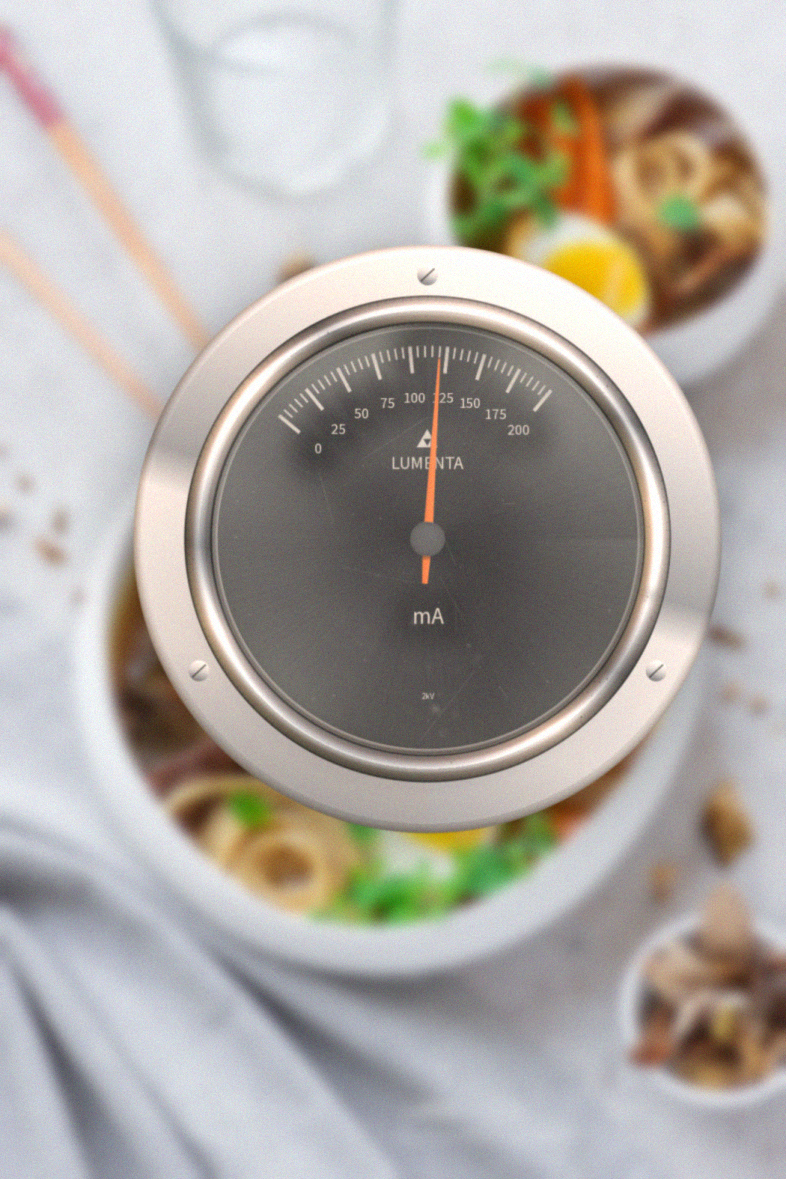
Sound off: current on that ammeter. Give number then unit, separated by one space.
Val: 120 mA
